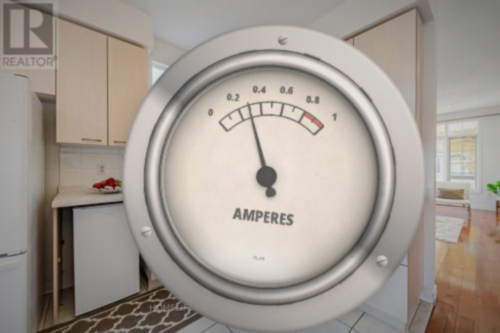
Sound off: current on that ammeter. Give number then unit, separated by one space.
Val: 0.3 A
